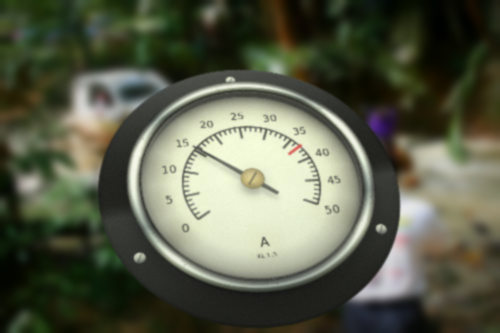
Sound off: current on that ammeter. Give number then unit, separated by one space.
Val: 15 A
